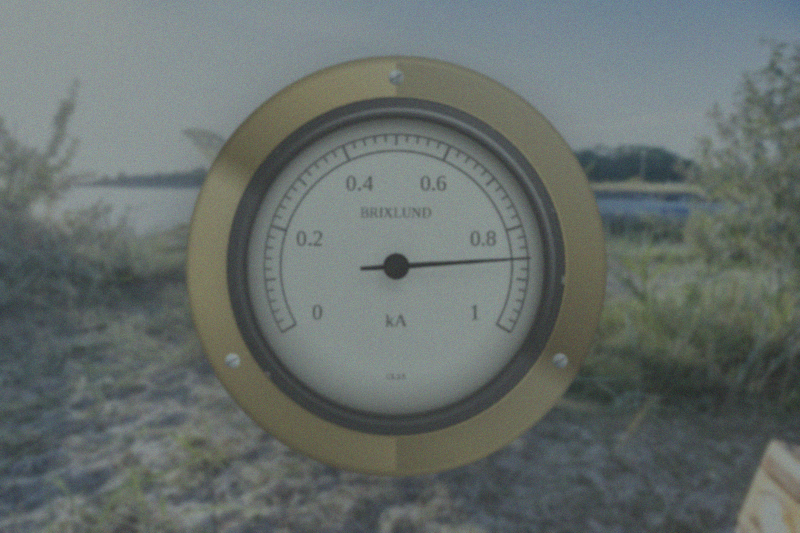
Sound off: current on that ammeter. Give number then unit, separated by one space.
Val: 0.86 kA
